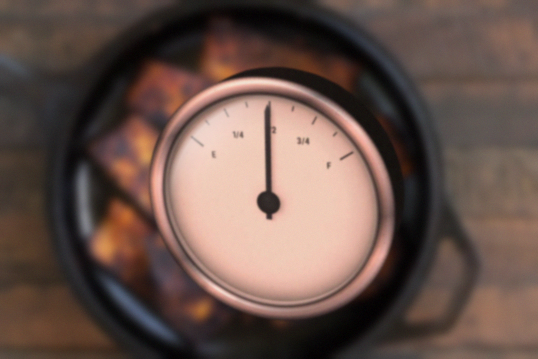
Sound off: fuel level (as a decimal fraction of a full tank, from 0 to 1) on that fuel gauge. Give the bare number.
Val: 0.5
